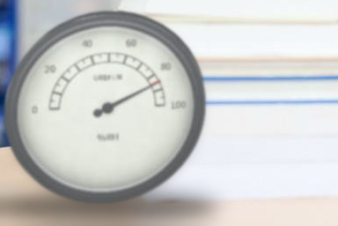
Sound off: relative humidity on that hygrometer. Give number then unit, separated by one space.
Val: 85 %
